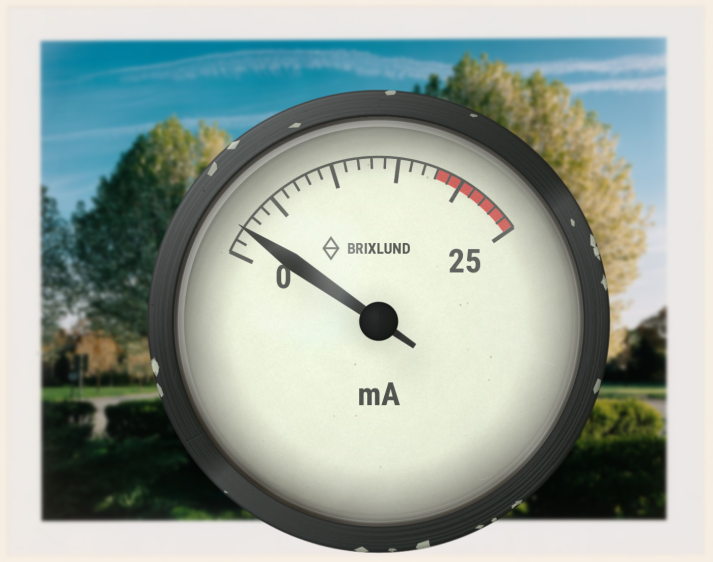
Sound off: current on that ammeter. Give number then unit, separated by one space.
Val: 2 mA
